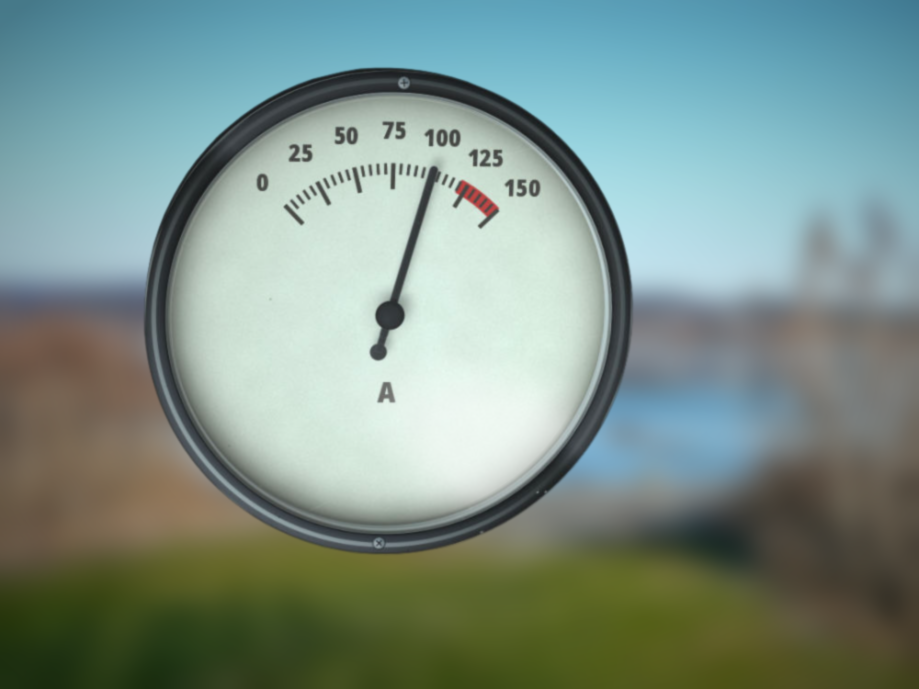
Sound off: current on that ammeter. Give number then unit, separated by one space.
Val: 100 A
